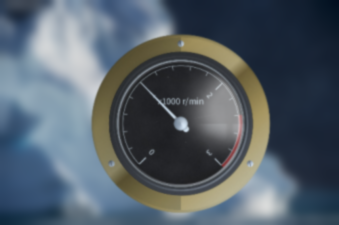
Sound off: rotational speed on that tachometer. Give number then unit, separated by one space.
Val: 1000 rpm
